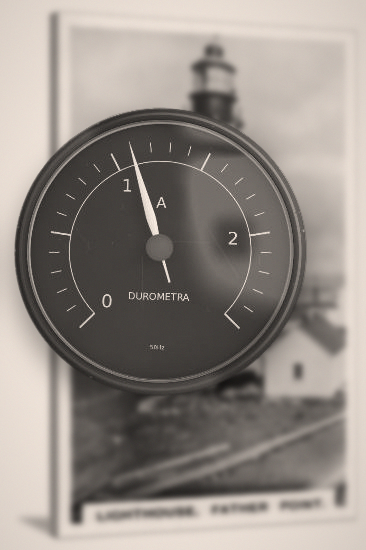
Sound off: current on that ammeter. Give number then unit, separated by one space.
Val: 1.1 A
